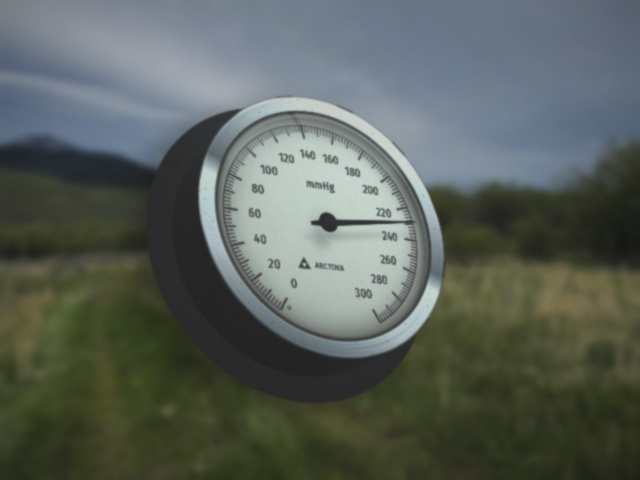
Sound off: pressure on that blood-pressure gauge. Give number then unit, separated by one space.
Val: 230 mmHg
